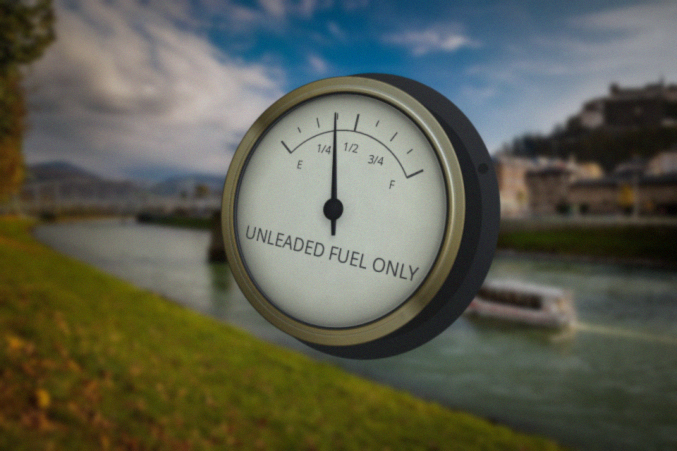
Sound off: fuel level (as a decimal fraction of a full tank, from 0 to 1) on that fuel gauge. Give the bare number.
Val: 0.375
